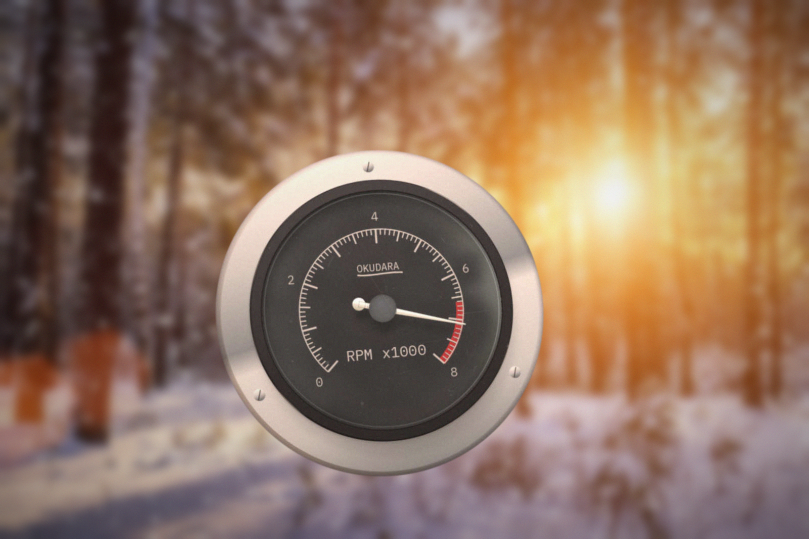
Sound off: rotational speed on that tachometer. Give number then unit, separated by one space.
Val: 7100 rpm
